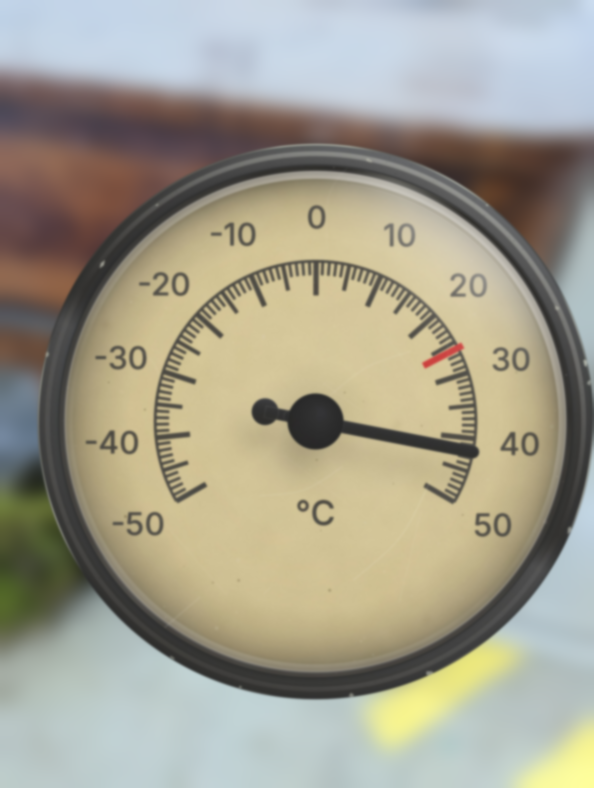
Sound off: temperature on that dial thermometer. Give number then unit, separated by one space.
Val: 42 °C
